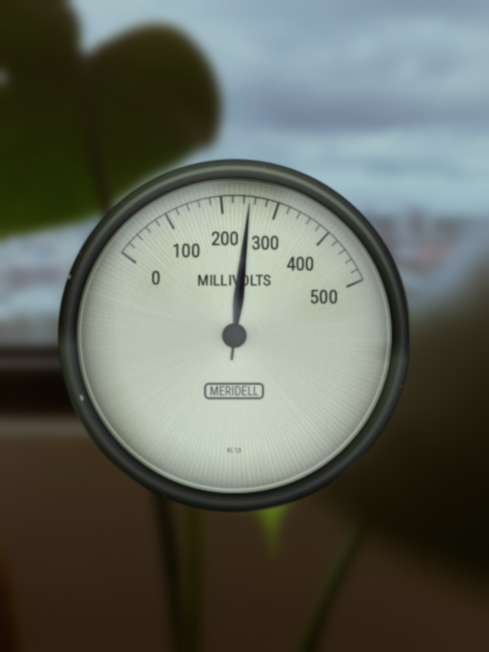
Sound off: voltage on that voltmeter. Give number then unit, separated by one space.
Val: 250 mV
